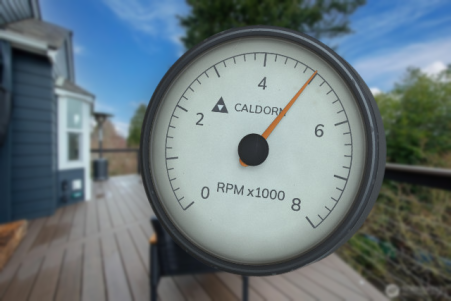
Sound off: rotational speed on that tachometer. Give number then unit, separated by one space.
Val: 5000 rpm
